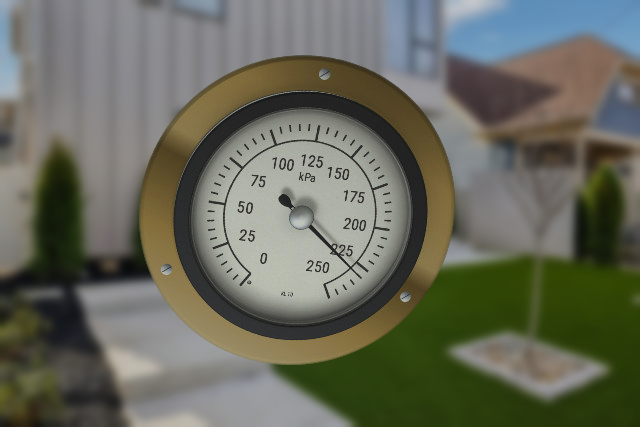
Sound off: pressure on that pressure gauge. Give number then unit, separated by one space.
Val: 230 kPa
